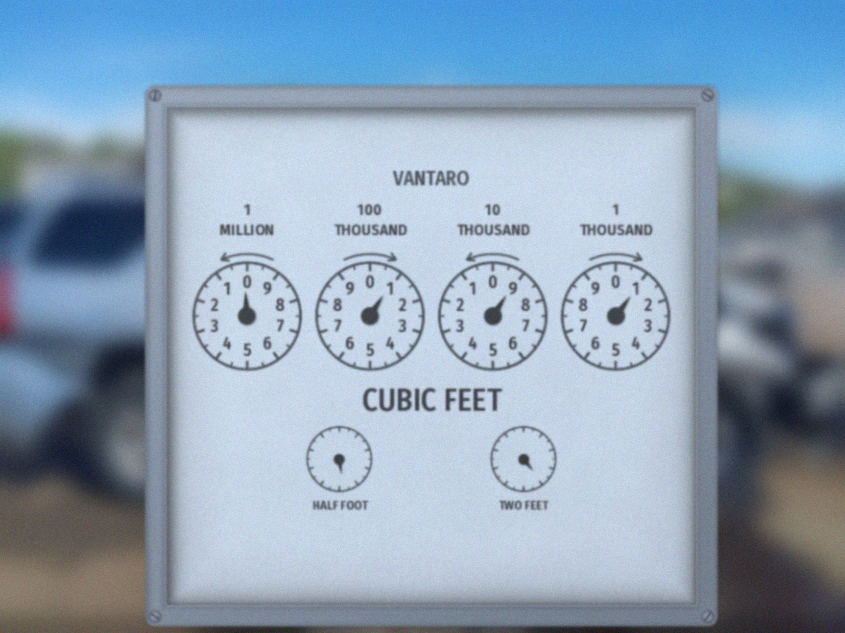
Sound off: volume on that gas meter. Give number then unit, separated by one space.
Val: 9100 ft³
